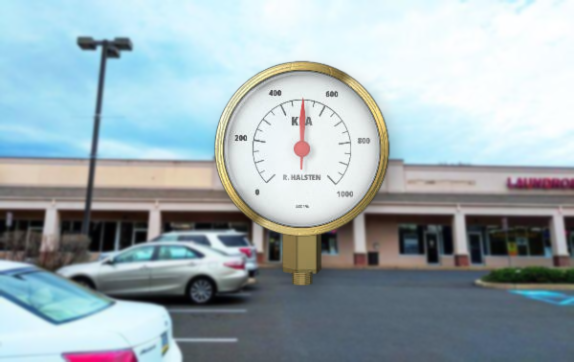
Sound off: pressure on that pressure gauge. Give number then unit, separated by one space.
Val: 500 kPa
